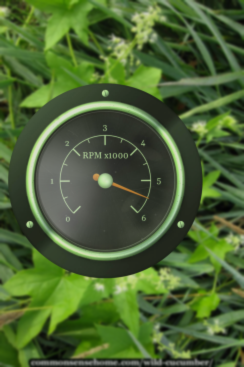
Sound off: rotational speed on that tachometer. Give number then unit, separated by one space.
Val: 5500 rpm
